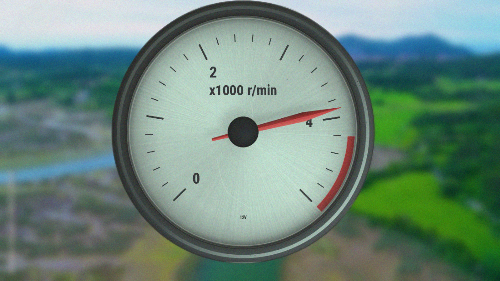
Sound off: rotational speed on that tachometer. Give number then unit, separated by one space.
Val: 3900 rpm
